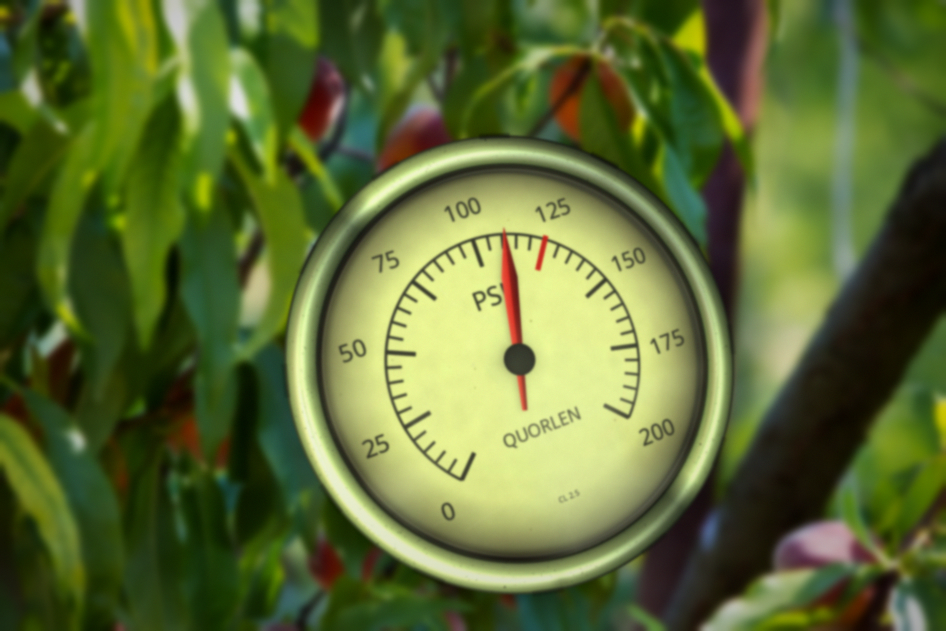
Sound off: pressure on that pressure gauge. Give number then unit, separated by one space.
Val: 110 psi
